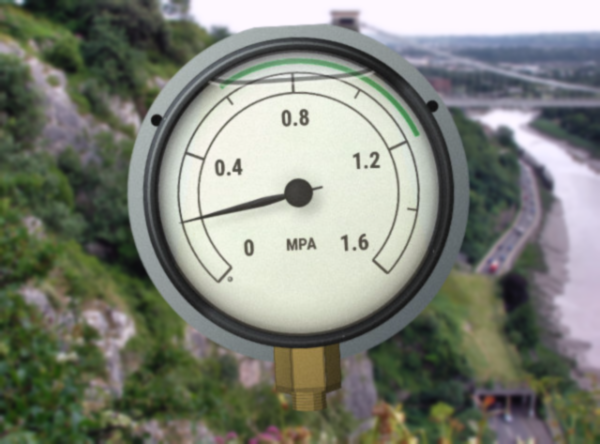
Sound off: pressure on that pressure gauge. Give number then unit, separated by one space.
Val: 0.2 MPa
